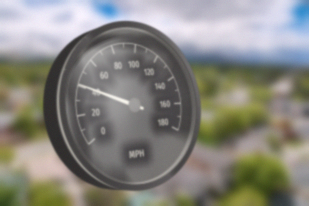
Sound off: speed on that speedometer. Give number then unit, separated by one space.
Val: 40 mph
